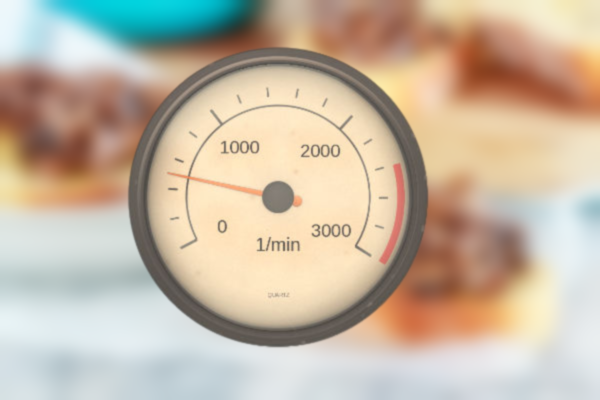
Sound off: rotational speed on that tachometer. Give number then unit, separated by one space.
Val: 500 rpm
